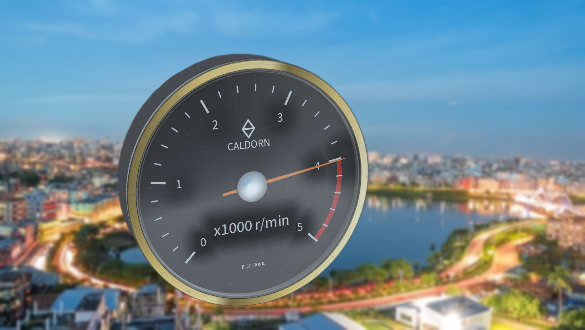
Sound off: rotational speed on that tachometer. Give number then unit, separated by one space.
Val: 4000 rpm
